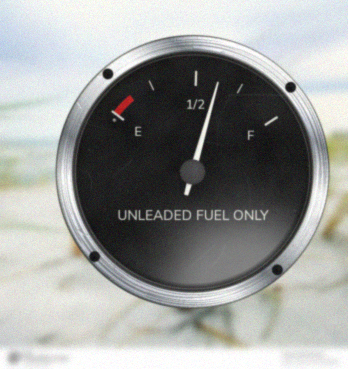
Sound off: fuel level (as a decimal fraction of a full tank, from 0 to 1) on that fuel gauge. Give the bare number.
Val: 0.625
